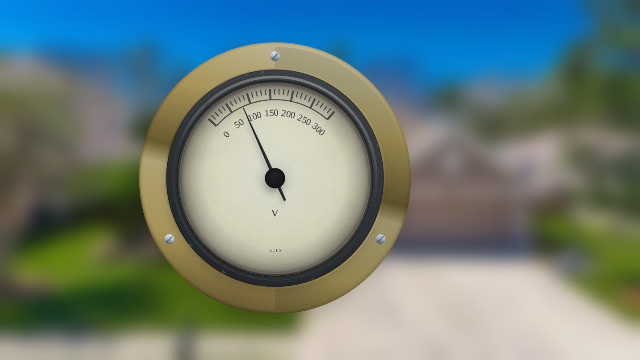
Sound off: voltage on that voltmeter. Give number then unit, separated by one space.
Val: 80 V
